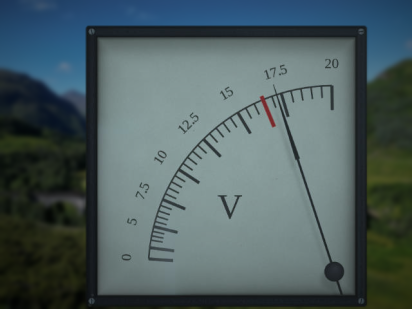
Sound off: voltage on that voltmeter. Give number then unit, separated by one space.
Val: 17.25 V
